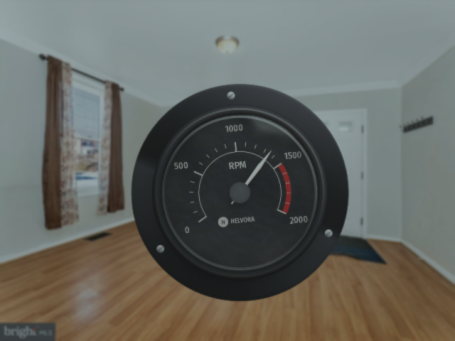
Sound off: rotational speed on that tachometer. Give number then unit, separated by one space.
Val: 1350 rpm
